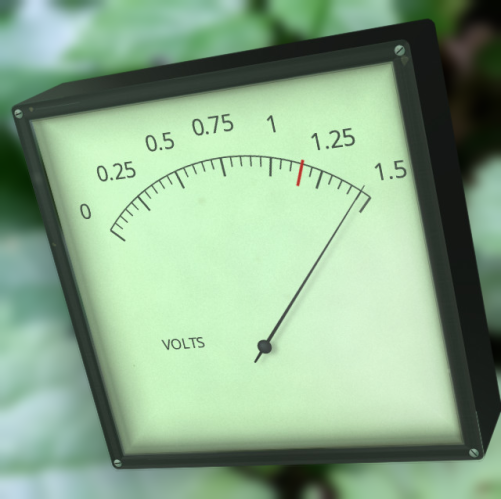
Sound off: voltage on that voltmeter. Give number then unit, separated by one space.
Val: 1.45 V
